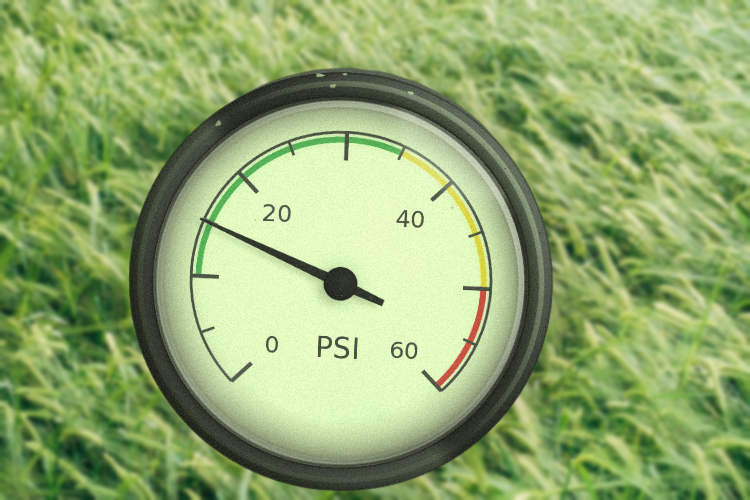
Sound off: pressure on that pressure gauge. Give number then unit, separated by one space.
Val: 15 psi
